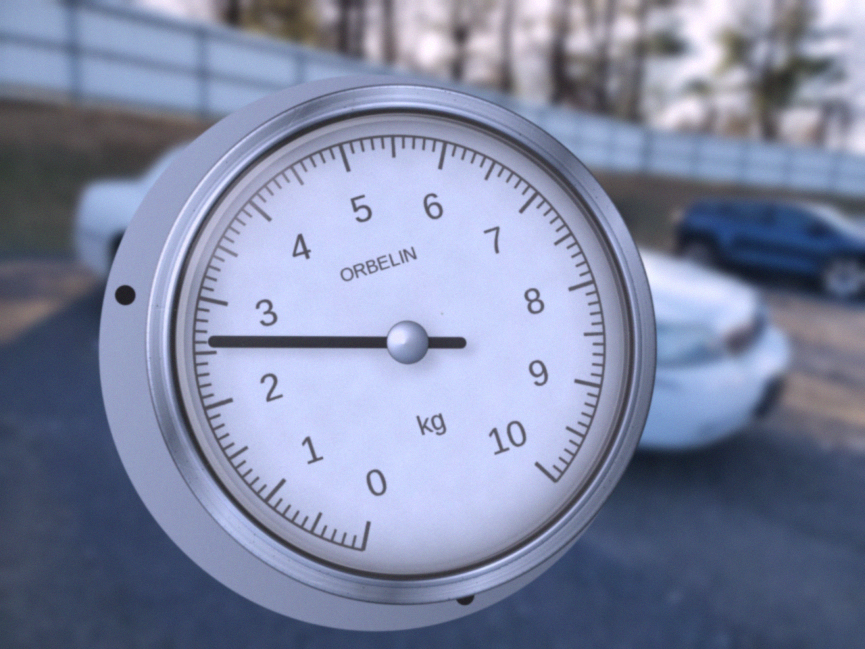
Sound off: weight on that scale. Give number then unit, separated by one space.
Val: 2.6 kg
